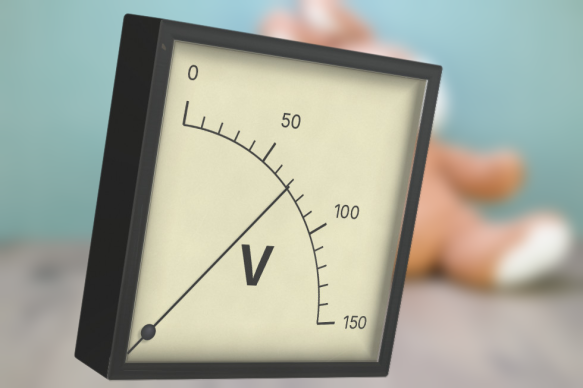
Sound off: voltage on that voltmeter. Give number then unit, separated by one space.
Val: 70 V
